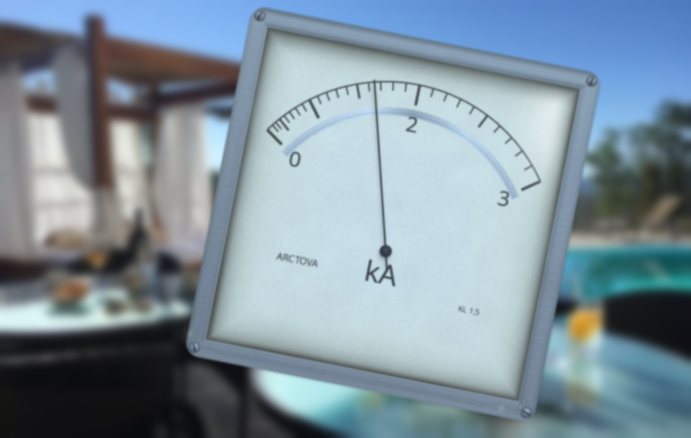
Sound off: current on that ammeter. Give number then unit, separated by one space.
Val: 1.65 kA
